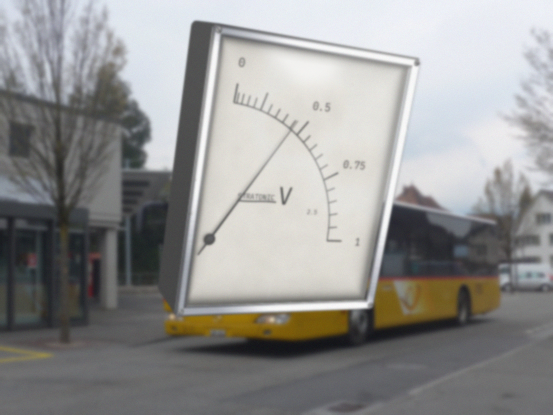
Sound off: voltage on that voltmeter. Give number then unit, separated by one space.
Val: 0.45 V
